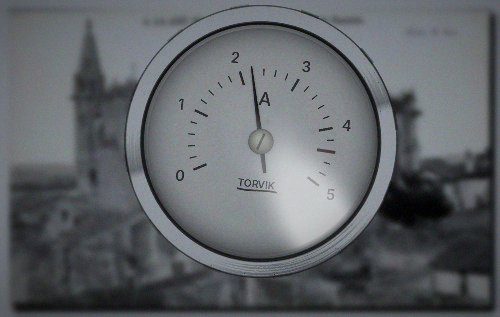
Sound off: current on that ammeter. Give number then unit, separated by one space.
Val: 2.2 A
